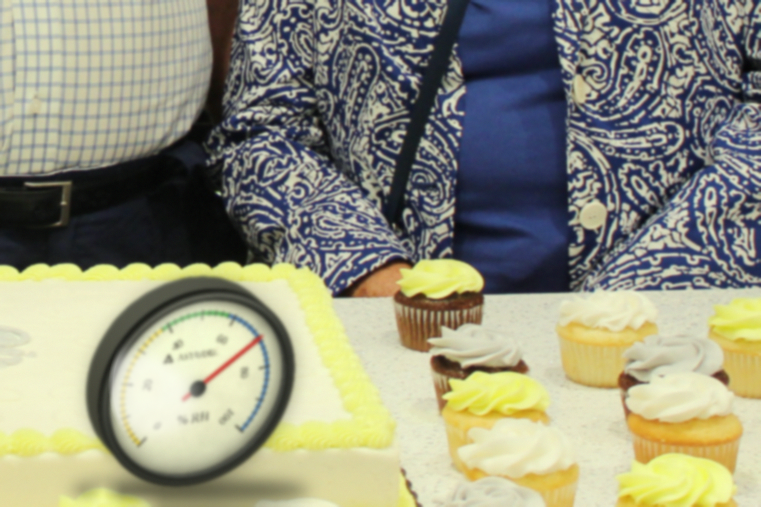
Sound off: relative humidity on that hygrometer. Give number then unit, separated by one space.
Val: 70 %
